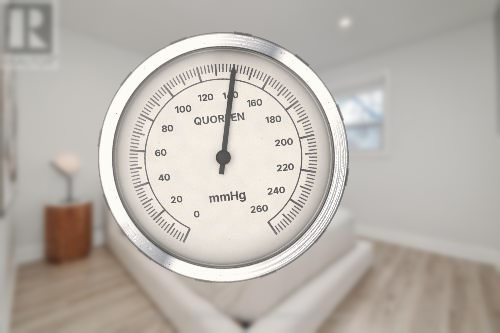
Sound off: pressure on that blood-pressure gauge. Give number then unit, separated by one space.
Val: 140 mmHg
